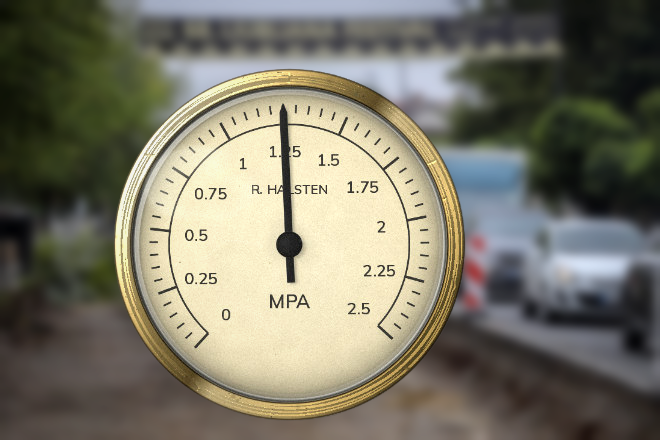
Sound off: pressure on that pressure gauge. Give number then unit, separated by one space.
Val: 1.25 MPa
